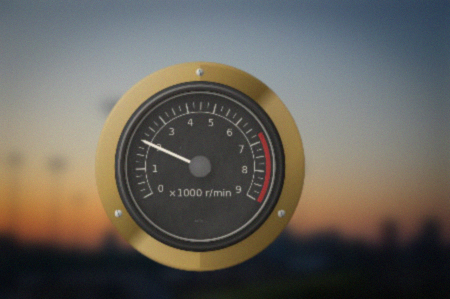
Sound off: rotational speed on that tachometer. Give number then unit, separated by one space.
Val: 2000 rpm
